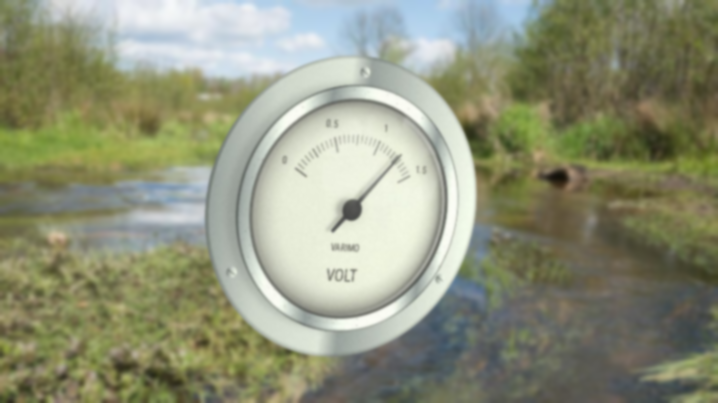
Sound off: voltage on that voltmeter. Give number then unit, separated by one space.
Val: 1.25 V
